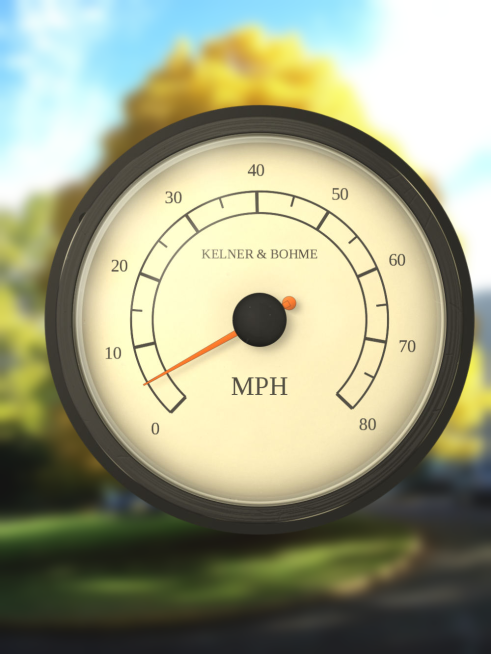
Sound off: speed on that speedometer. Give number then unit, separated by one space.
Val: 5 mph
